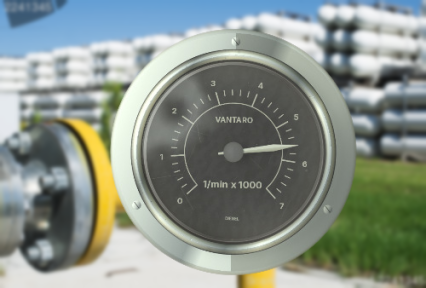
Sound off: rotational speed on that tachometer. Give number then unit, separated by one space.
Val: 5600 rpm
